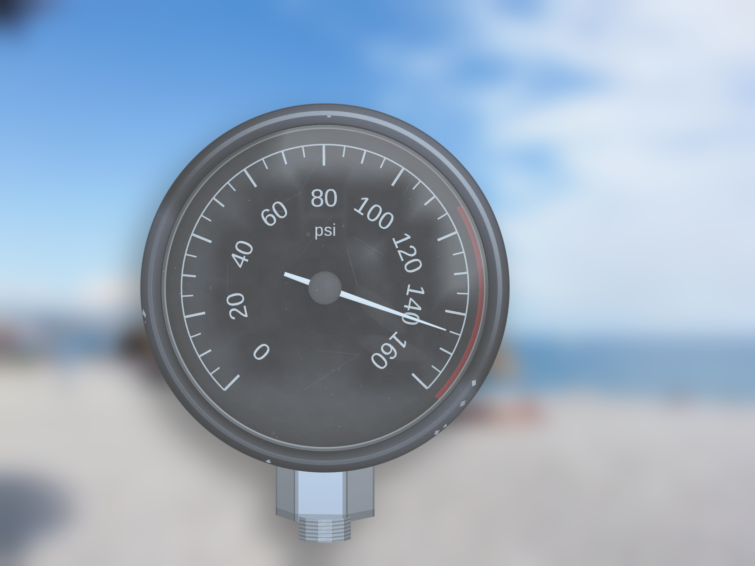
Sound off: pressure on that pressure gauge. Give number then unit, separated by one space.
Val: 145 psi
